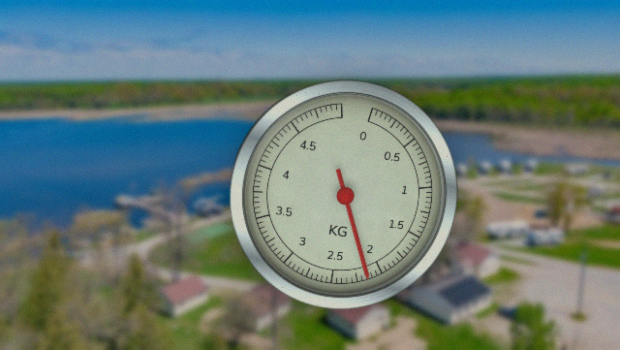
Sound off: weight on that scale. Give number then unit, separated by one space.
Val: 2.15 kg
